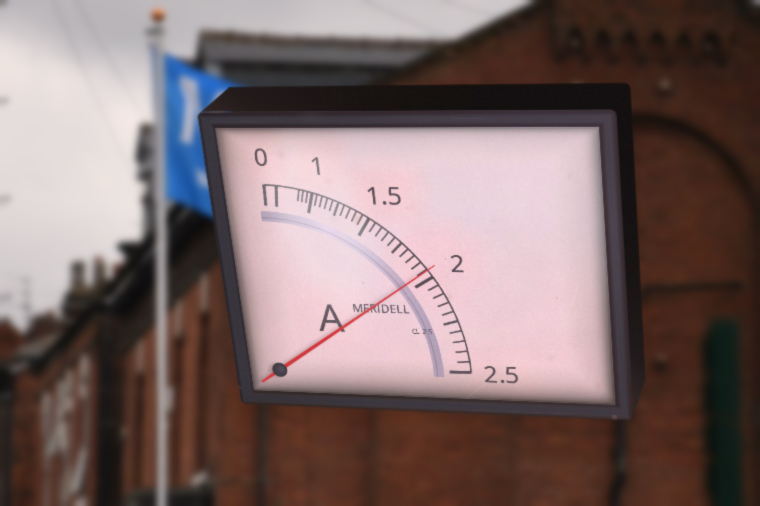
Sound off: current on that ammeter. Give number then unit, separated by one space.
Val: 1.95 A
